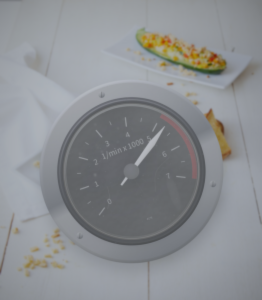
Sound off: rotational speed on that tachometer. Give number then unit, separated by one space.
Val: 5250 rpm
